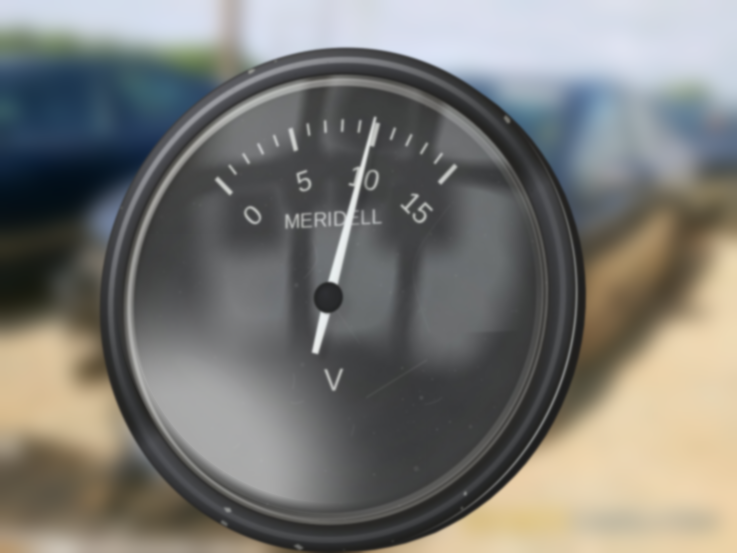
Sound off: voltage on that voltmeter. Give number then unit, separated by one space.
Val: 10 V
